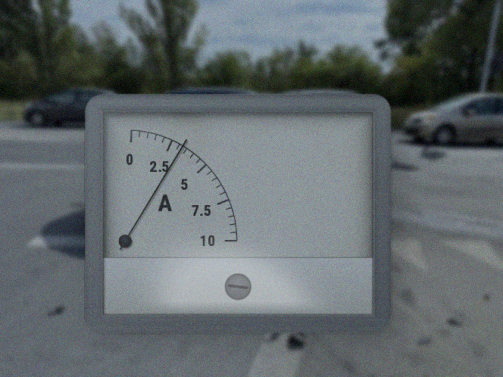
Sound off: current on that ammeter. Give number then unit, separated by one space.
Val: 3.25 A
